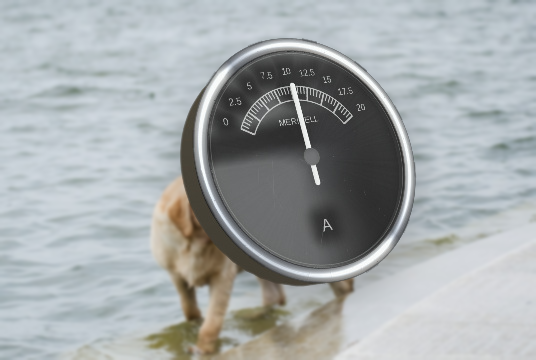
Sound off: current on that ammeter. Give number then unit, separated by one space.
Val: 10 A
